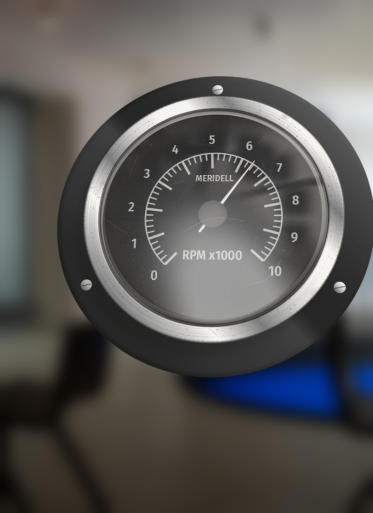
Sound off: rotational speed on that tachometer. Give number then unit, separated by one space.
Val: 6400 rpm
